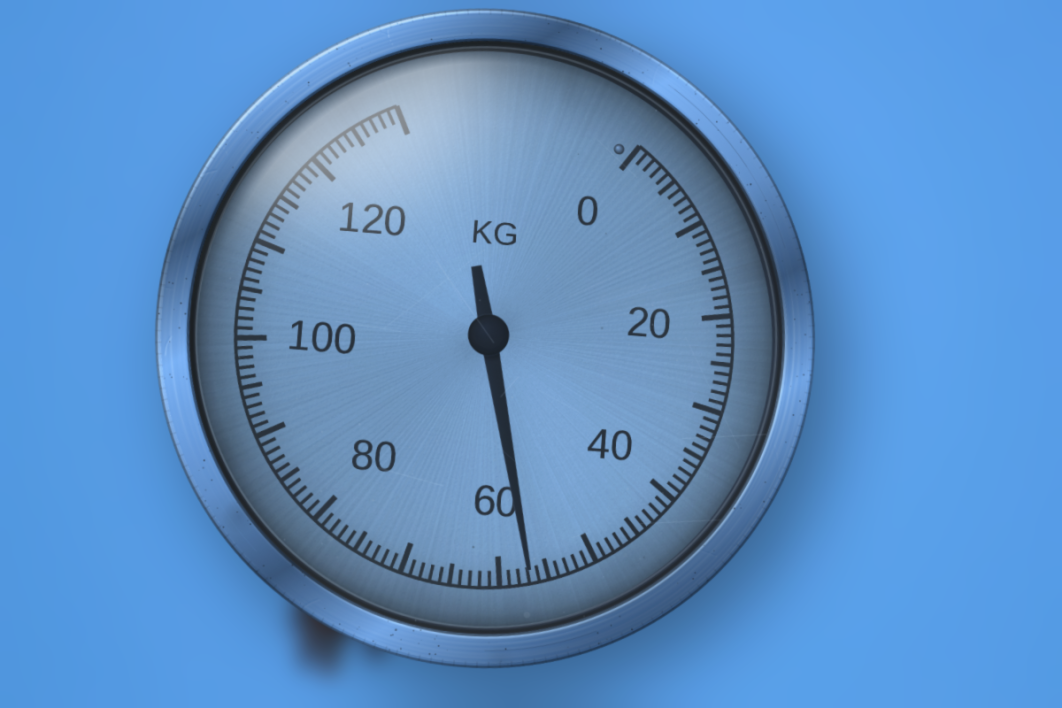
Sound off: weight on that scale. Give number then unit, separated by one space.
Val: 57 kg
